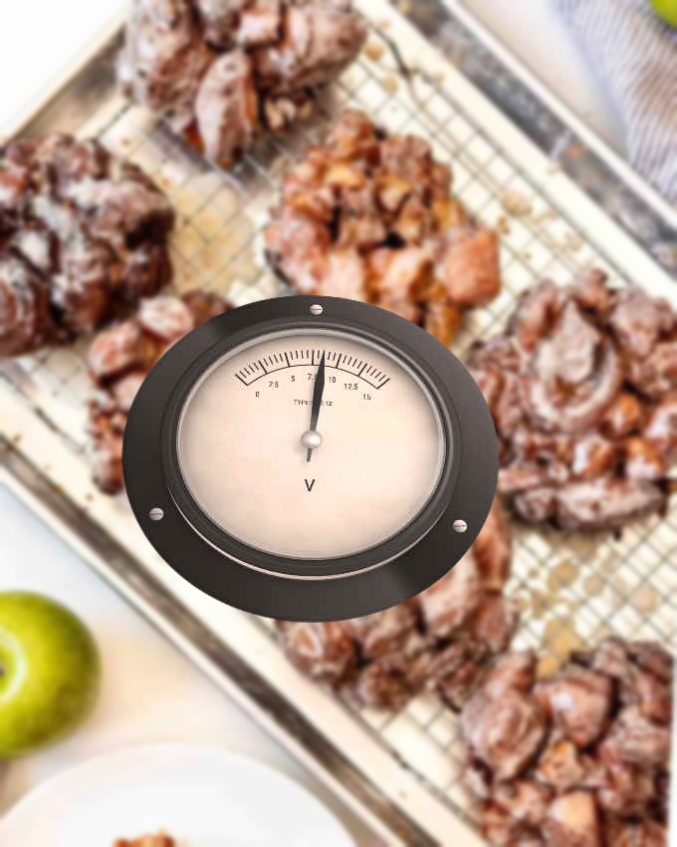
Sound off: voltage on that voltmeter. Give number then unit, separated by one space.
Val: 8.5 V
